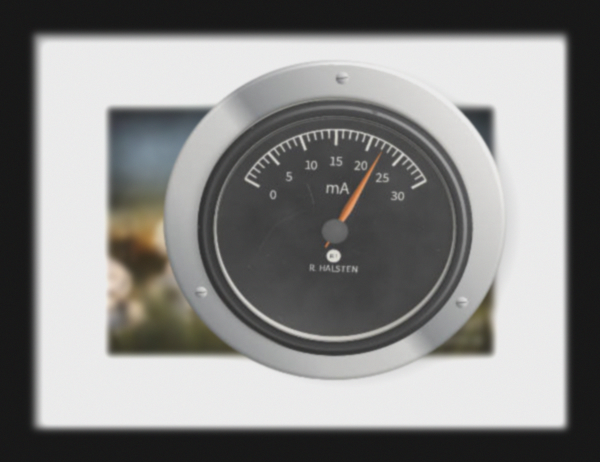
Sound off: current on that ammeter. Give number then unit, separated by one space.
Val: 22 mA
